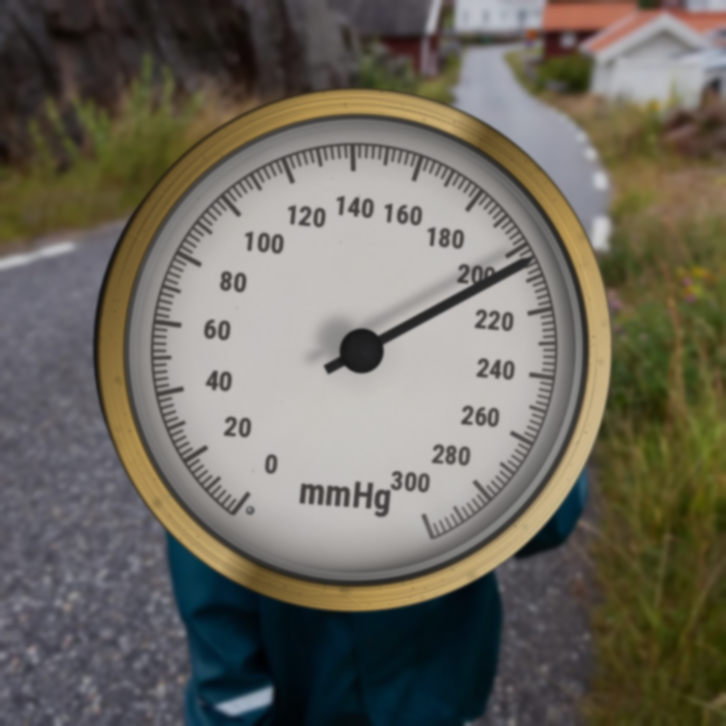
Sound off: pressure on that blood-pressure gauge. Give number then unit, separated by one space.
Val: 204 mmHg
